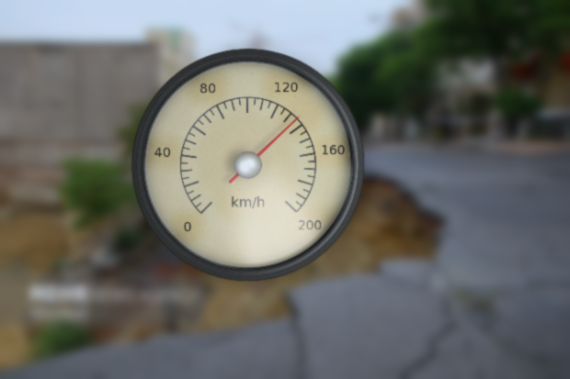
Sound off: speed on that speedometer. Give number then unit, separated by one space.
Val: 135 km/h
